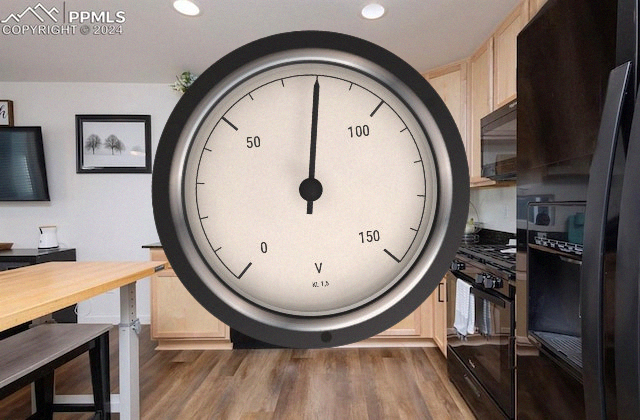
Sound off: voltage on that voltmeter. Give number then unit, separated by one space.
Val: 80 V
